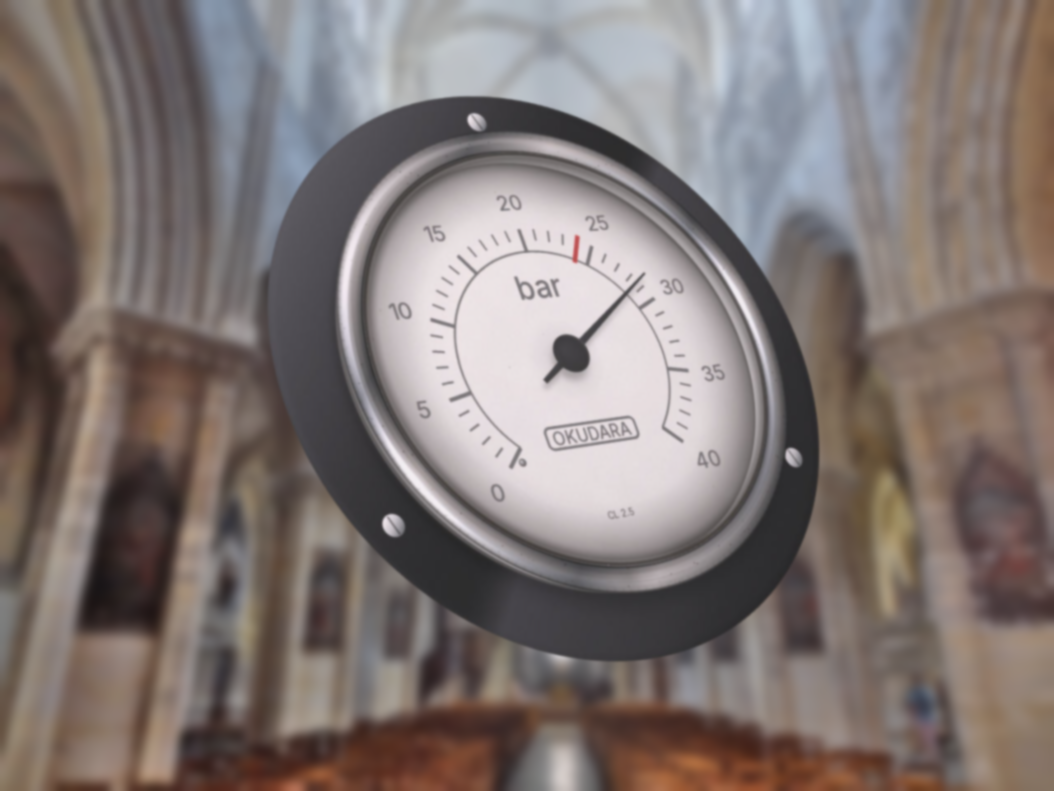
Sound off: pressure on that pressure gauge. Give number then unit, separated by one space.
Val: 28.5 bar
